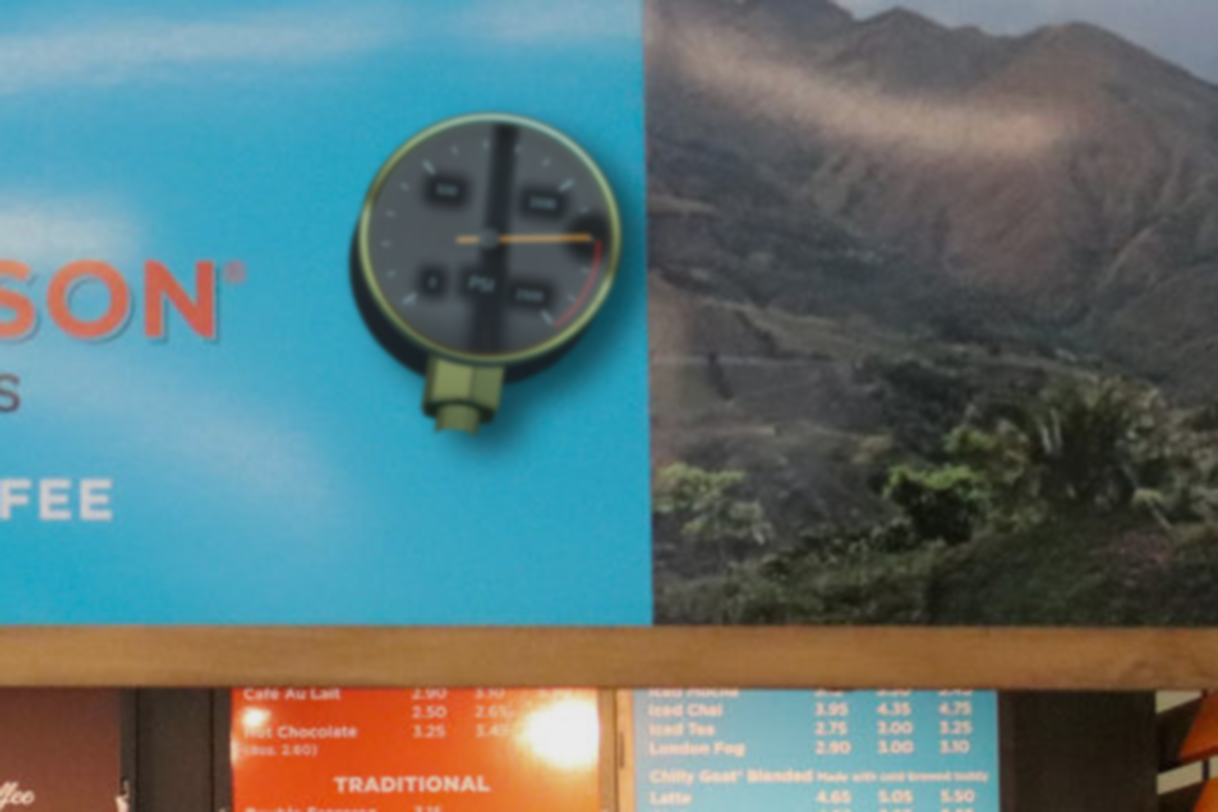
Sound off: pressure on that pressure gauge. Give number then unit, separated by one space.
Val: 1200 psi
